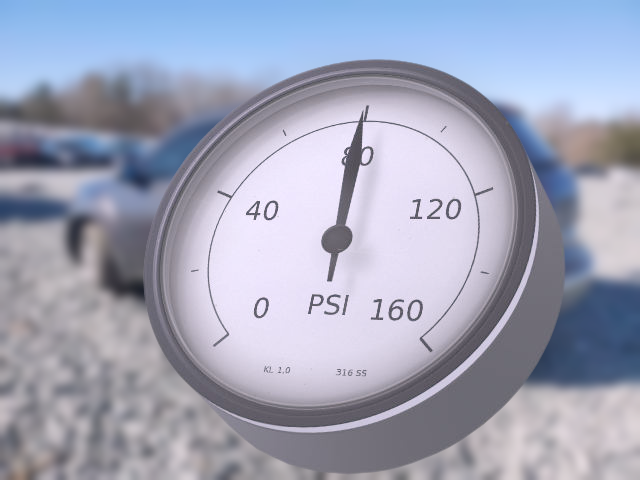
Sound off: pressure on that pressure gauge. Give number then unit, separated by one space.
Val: 80 psi
